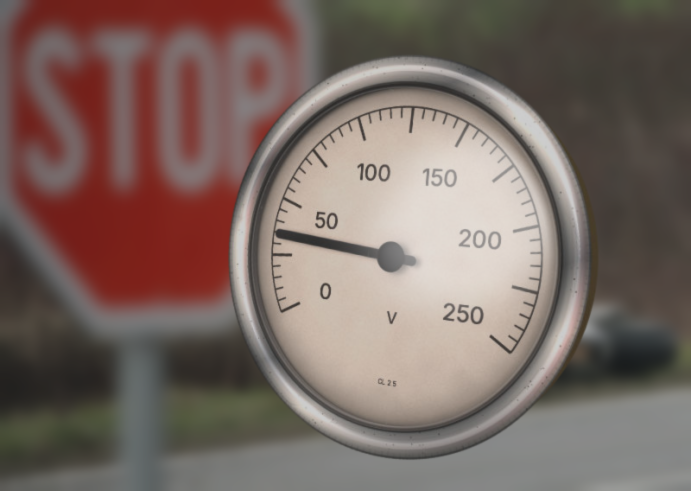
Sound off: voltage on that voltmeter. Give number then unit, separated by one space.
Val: 35 V
